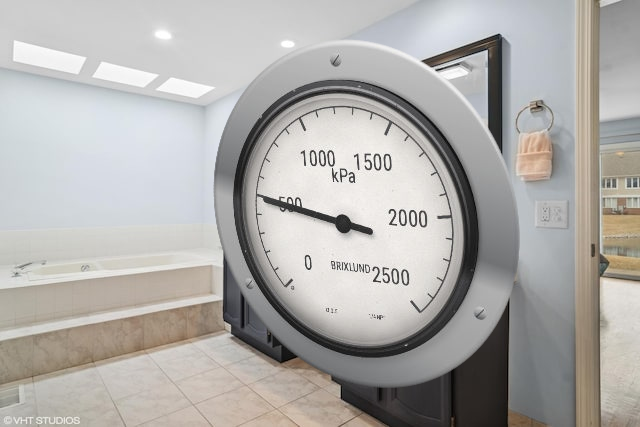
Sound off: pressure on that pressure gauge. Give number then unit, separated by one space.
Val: 500 kPa
